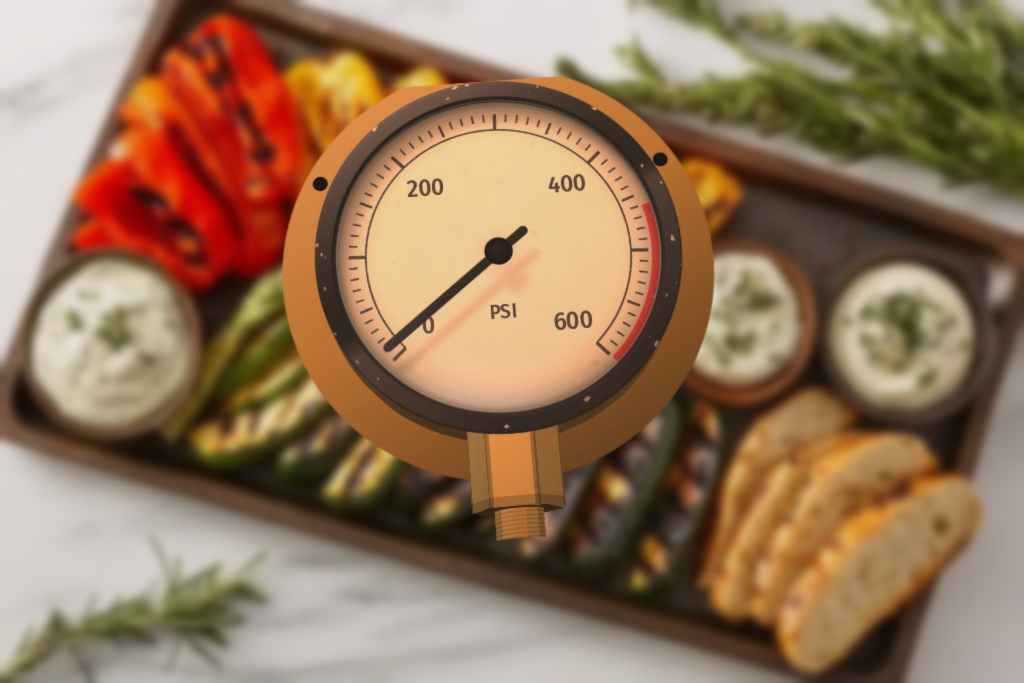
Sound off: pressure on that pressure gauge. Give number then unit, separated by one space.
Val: 10 psi
